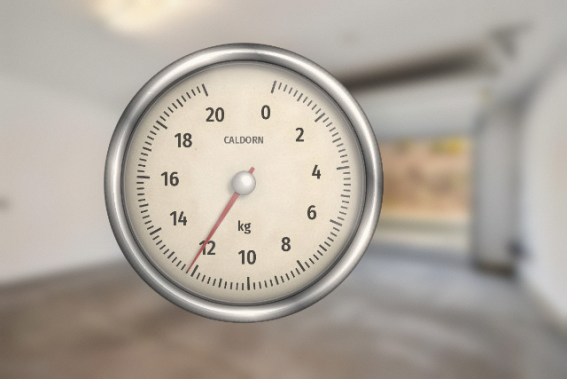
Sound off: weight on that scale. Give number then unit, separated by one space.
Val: 12.2 kg
